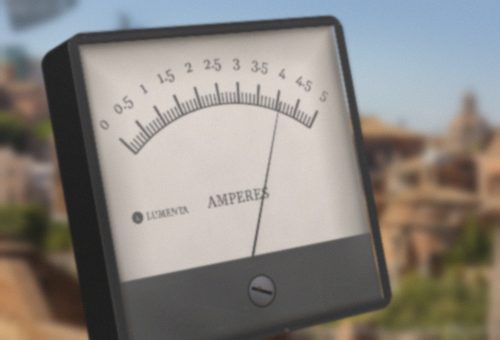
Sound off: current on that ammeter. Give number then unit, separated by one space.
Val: 4 A
